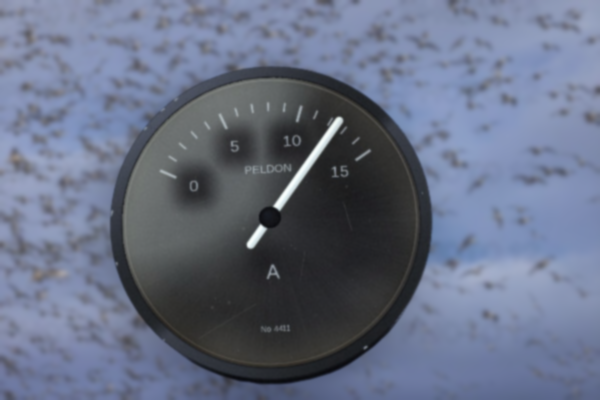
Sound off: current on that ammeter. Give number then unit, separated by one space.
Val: 12.5 A
